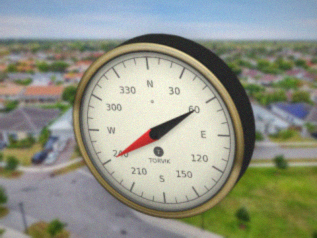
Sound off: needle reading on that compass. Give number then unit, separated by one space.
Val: 240 °
